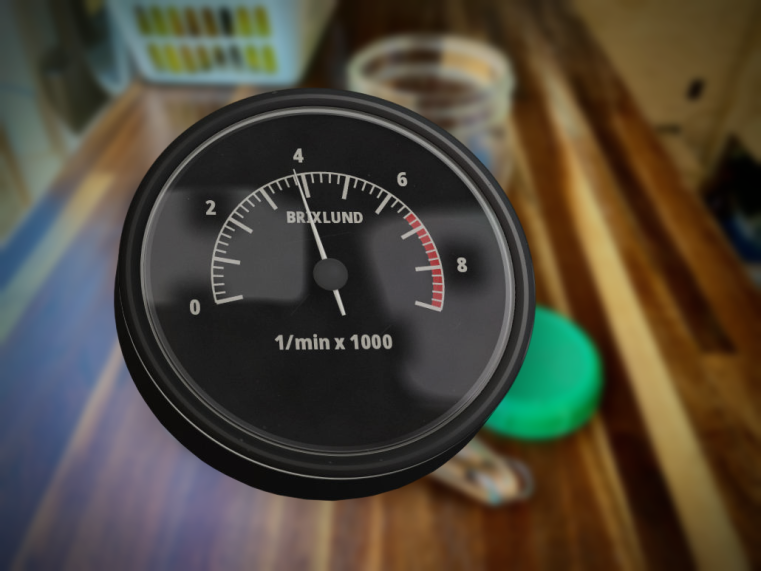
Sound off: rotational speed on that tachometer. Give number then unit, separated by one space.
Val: 3800 rpm
